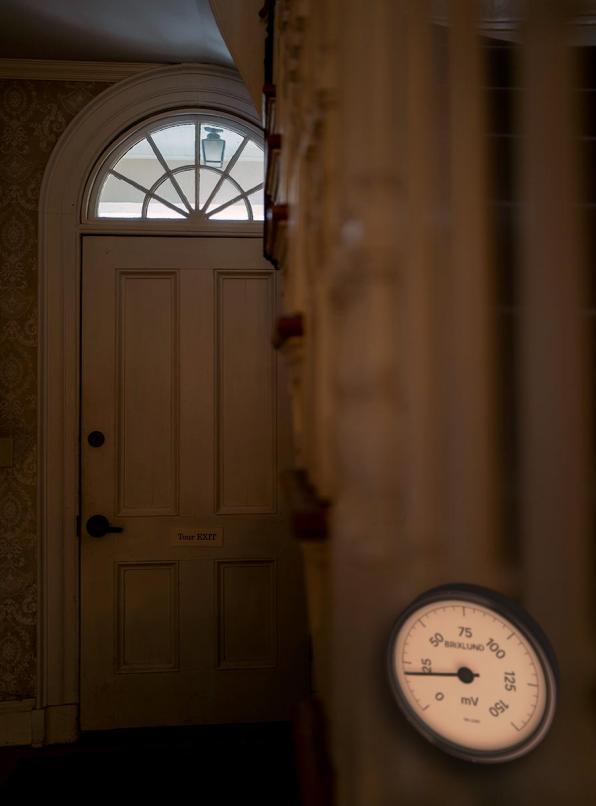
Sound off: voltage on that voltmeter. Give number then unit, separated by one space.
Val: 20 mV
